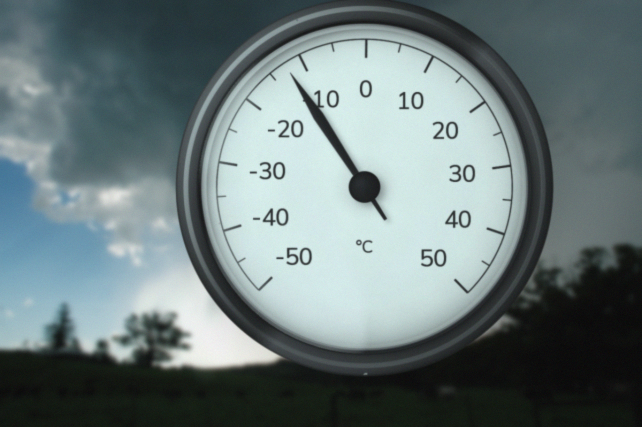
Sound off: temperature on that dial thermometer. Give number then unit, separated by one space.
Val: -12.5 °C
